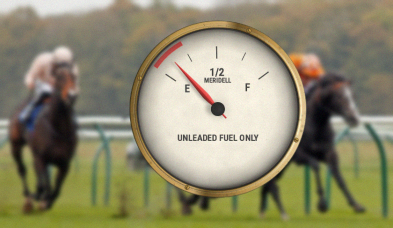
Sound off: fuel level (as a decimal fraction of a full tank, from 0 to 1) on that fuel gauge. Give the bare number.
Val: 0.125
